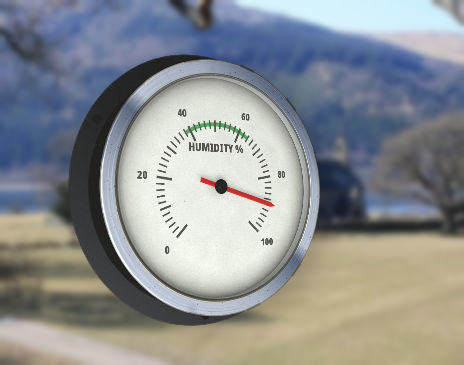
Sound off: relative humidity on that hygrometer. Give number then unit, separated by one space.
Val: 90 %
